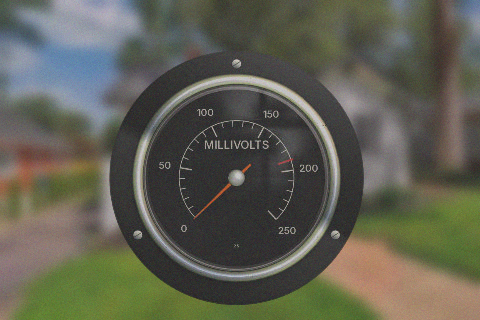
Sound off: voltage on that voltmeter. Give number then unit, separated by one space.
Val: 0 mV
